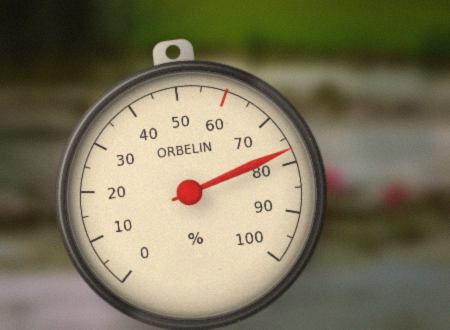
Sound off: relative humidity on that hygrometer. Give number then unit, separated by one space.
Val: 77.5 %
